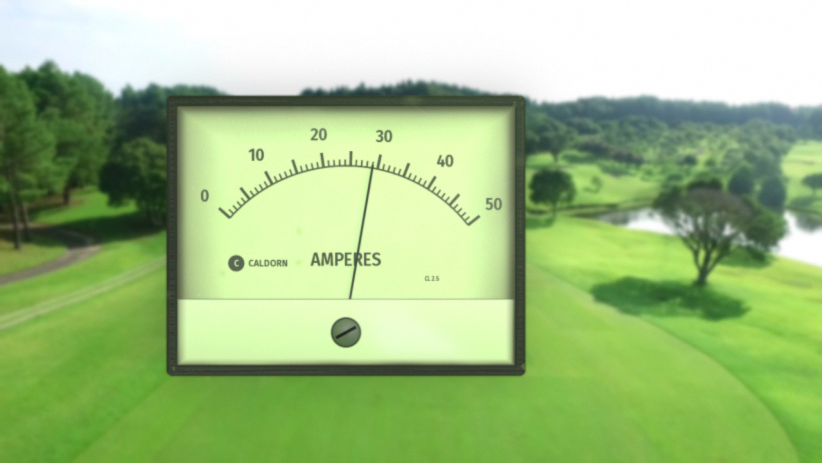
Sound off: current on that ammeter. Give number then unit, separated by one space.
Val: 29 A
